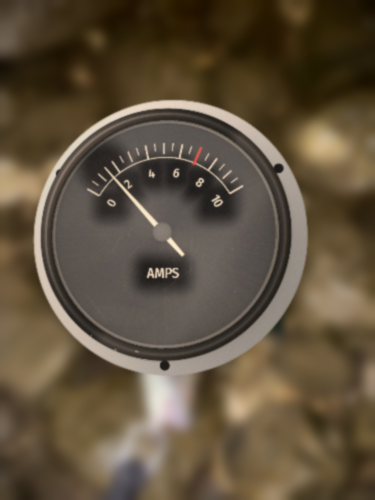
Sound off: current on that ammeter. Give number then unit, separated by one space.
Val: 1.5 A
